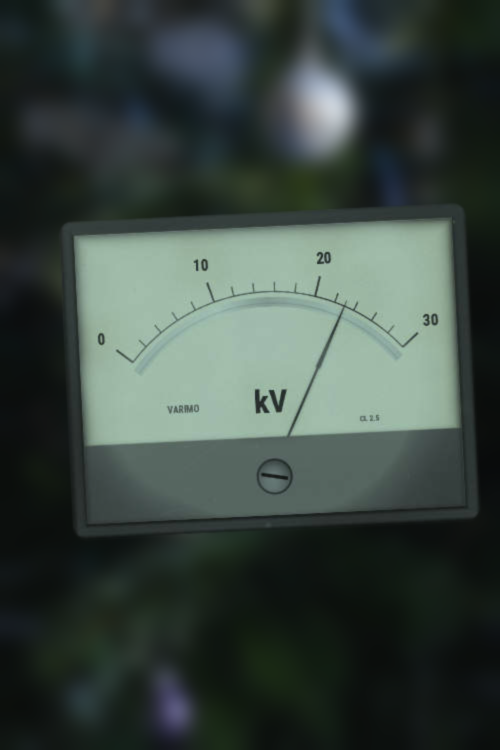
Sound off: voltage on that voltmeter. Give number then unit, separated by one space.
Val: 23 kV
